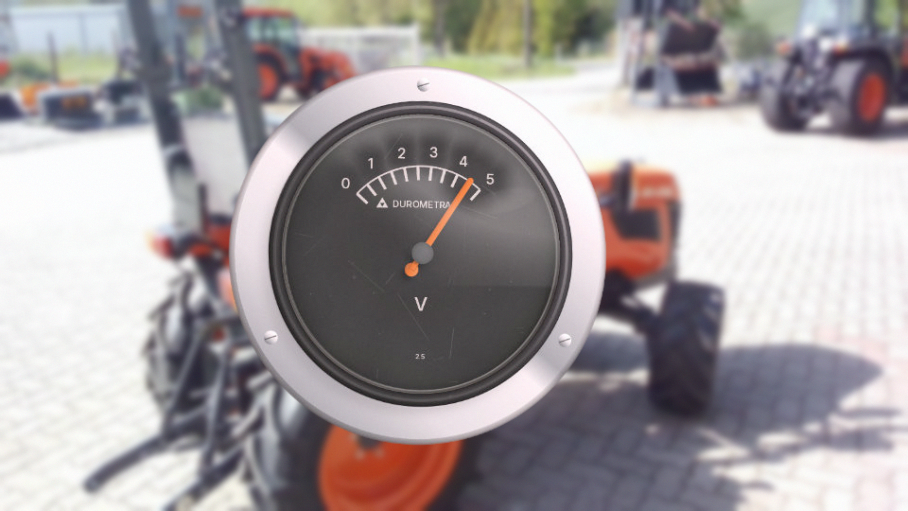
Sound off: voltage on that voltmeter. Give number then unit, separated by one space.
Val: 4.5 V
